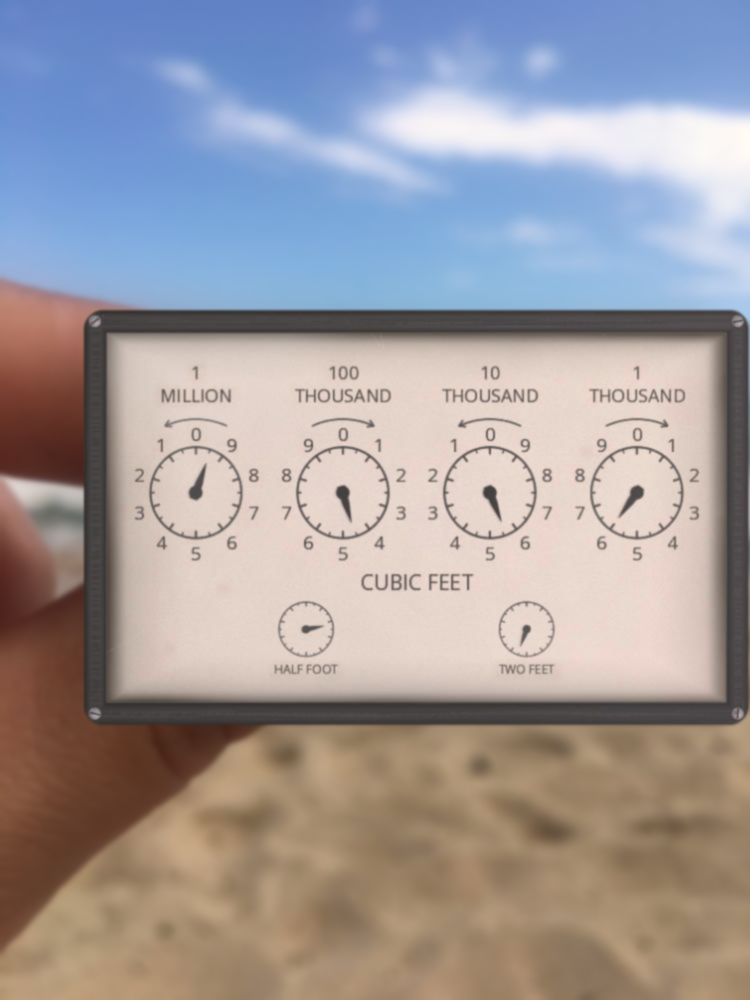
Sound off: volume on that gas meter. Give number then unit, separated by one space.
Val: 945600 ft³
